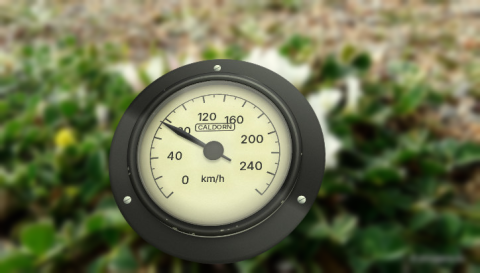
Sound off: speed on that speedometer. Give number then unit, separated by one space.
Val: 75 km/h
